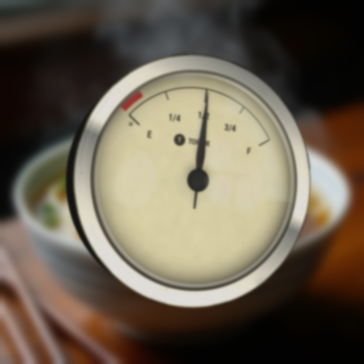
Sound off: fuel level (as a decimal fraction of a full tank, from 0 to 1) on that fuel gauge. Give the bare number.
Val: 0.5
